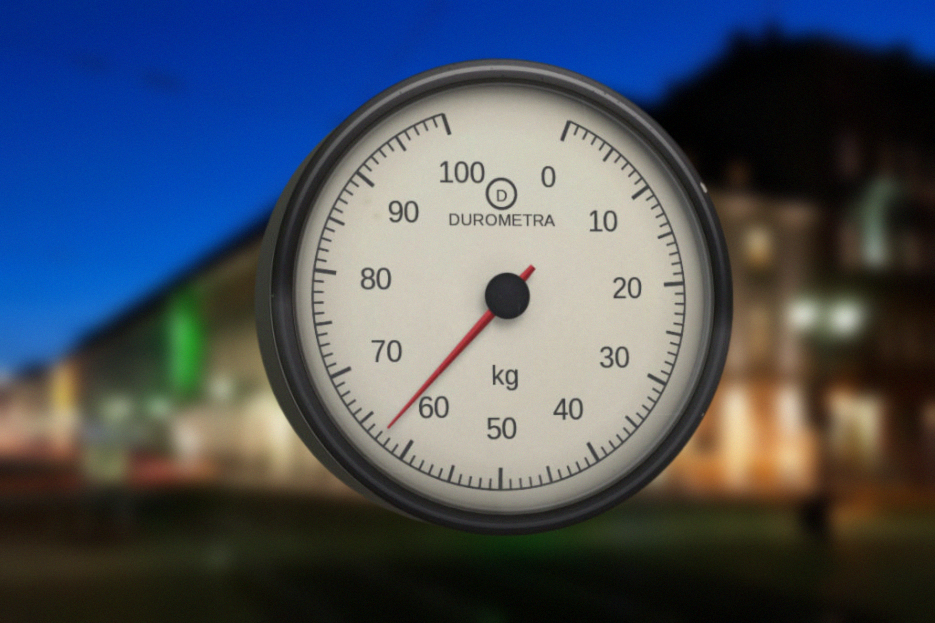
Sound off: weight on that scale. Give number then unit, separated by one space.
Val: 63 kg
